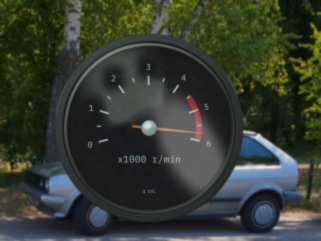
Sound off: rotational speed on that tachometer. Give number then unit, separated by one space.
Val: 5750 rpm
